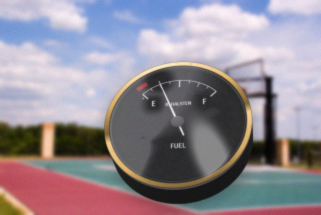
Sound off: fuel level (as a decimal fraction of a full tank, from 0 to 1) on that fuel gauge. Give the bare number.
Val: 0.25
